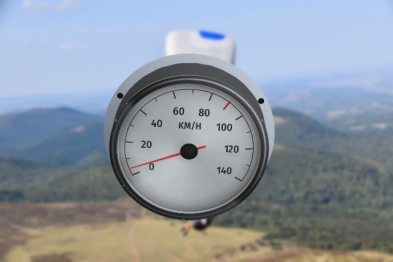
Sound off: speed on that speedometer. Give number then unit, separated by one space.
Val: 5 km/h
